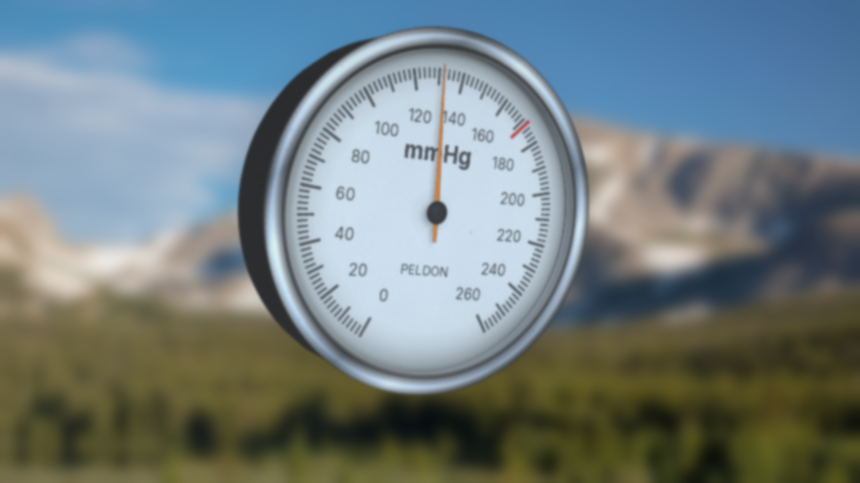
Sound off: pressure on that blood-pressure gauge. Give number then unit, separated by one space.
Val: 130 mmHg
